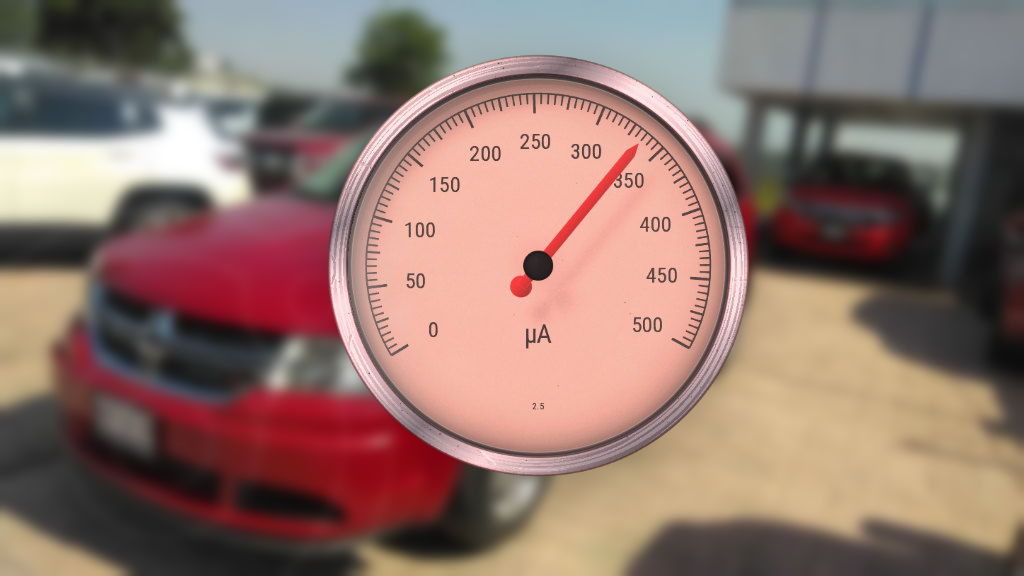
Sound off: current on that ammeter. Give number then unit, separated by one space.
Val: 335 µA
